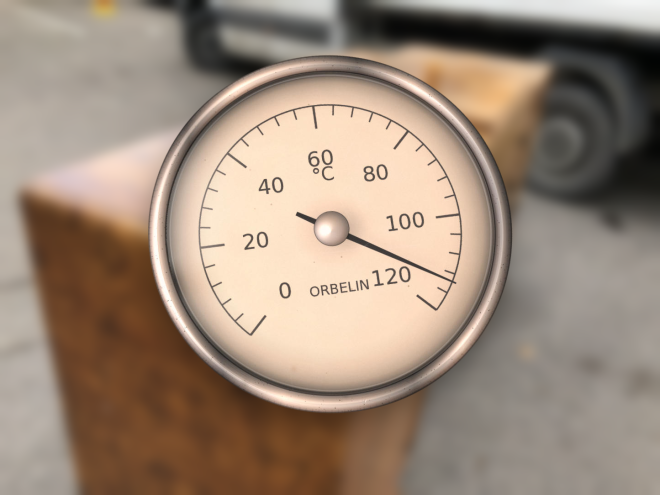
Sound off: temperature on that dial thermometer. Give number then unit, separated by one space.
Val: 114 °C
